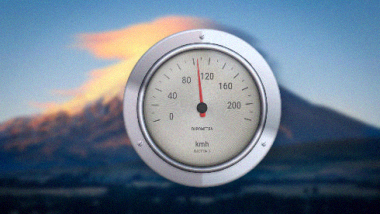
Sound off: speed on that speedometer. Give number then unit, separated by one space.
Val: 105 km/h
